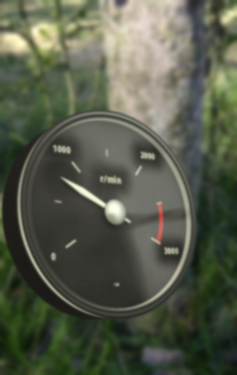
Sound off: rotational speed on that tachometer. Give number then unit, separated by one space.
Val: 750 rpm
